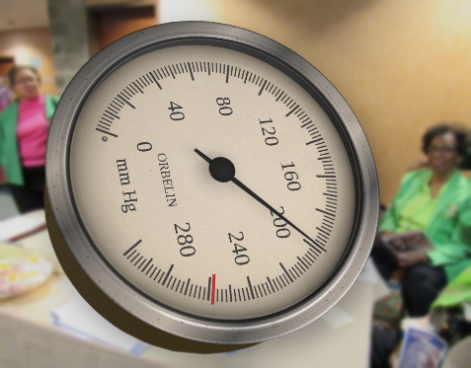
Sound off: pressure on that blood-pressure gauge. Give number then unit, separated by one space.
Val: 200 mmHg
